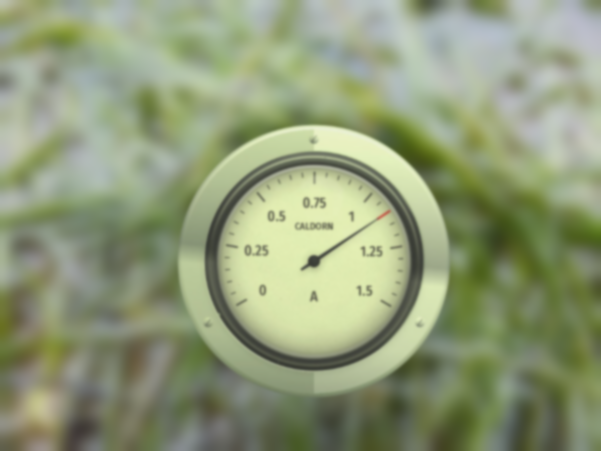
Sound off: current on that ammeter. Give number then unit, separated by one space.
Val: 1.1 A
